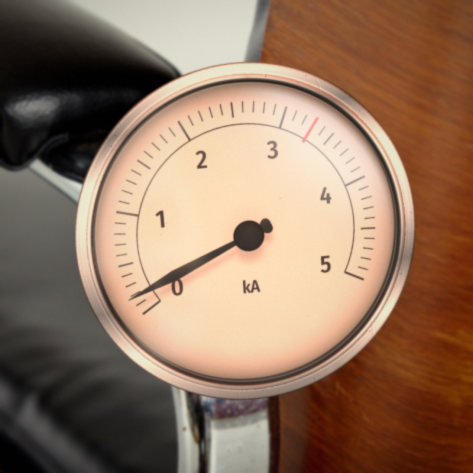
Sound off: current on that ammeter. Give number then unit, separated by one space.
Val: 0.2 kA
